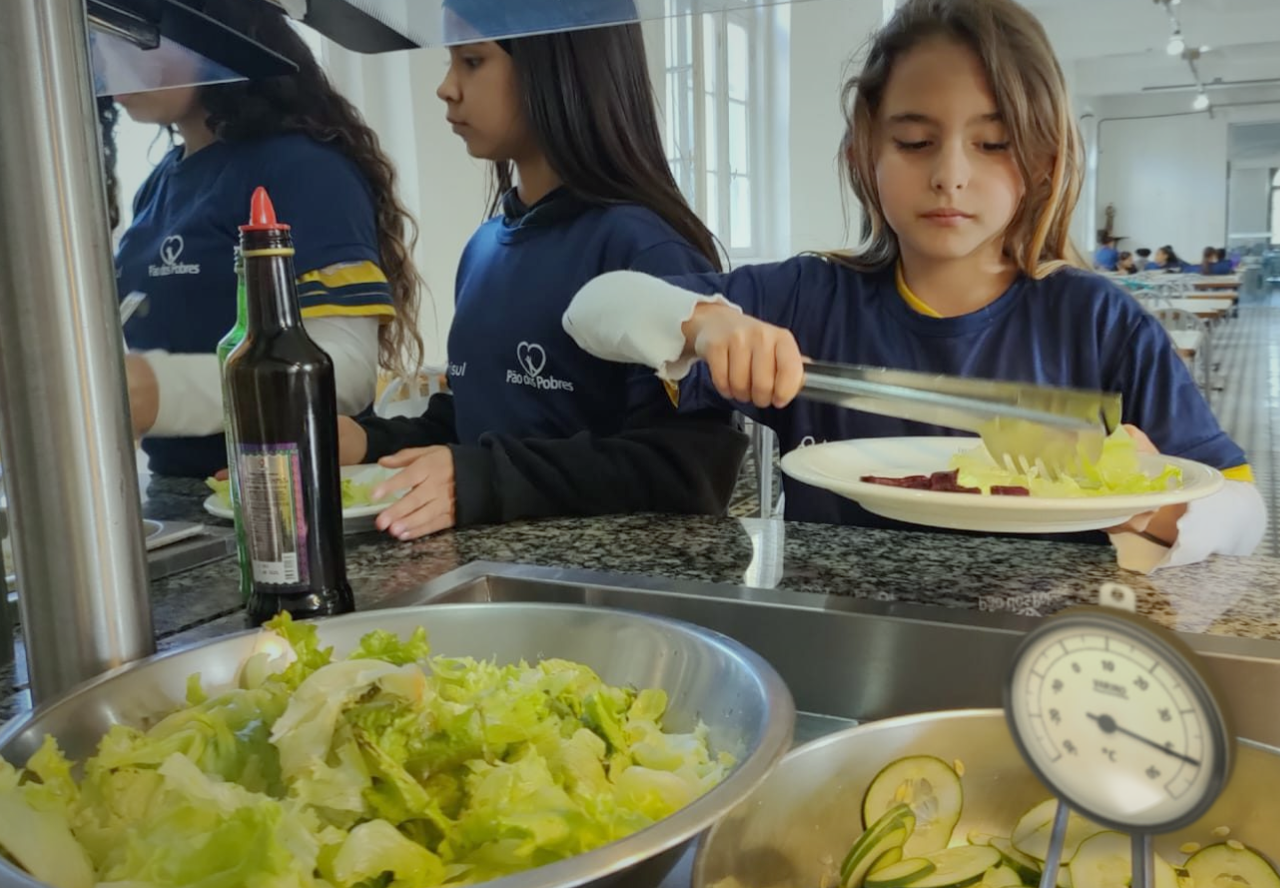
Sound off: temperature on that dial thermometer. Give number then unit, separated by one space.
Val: 40 °C
